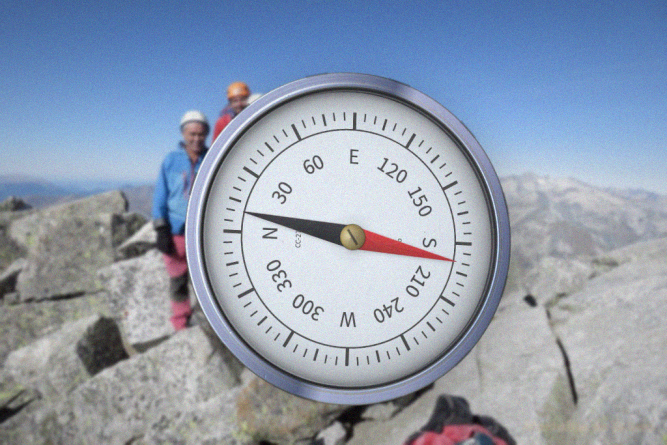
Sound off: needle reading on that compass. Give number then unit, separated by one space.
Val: 190 °
